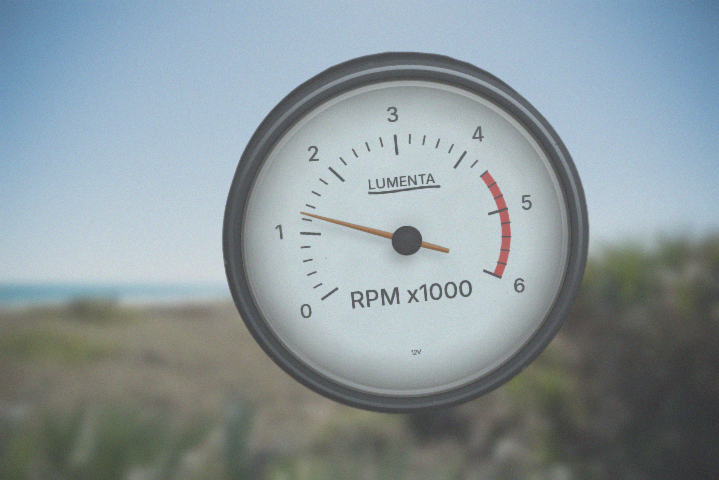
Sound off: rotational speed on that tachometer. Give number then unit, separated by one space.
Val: 1300 rpm
